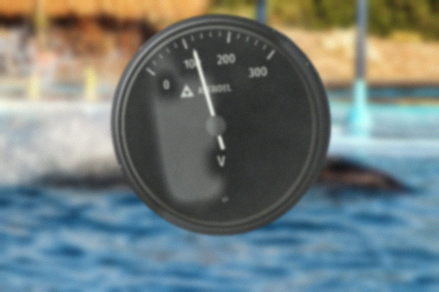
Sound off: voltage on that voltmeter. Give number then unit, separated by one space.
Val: 120 V
